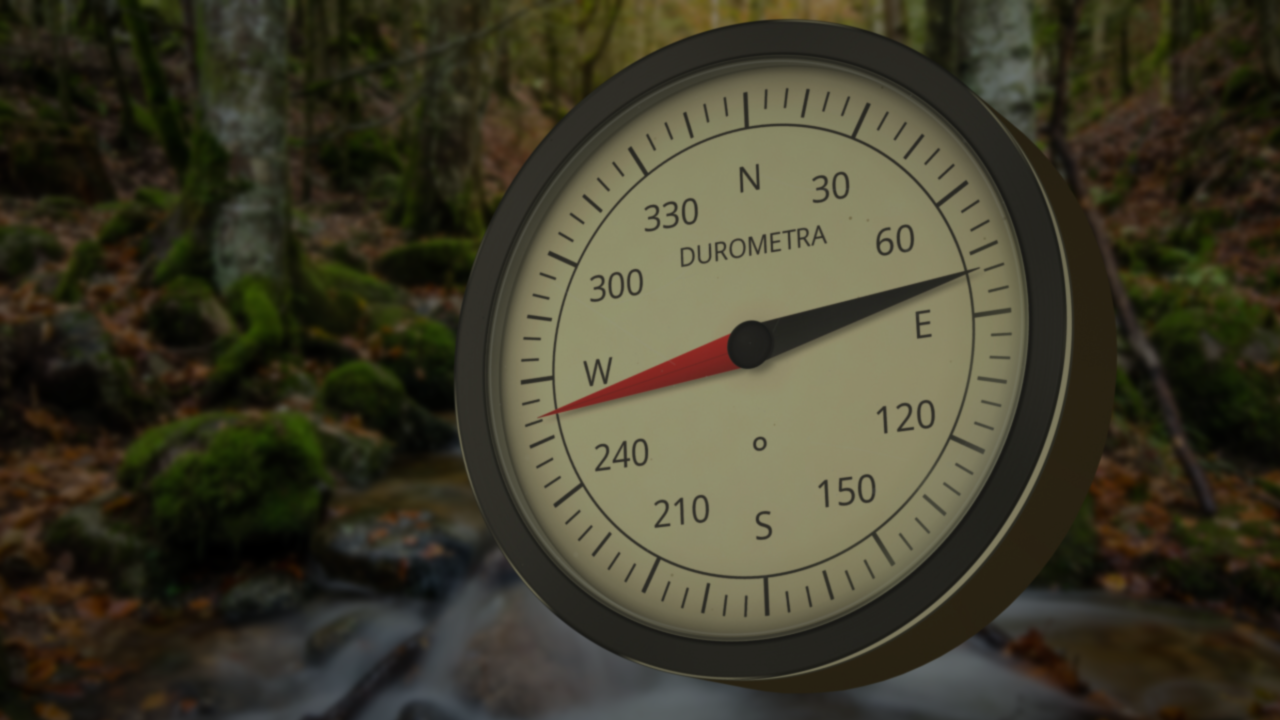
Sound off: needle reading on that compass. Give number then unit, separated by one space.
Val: 260 °
